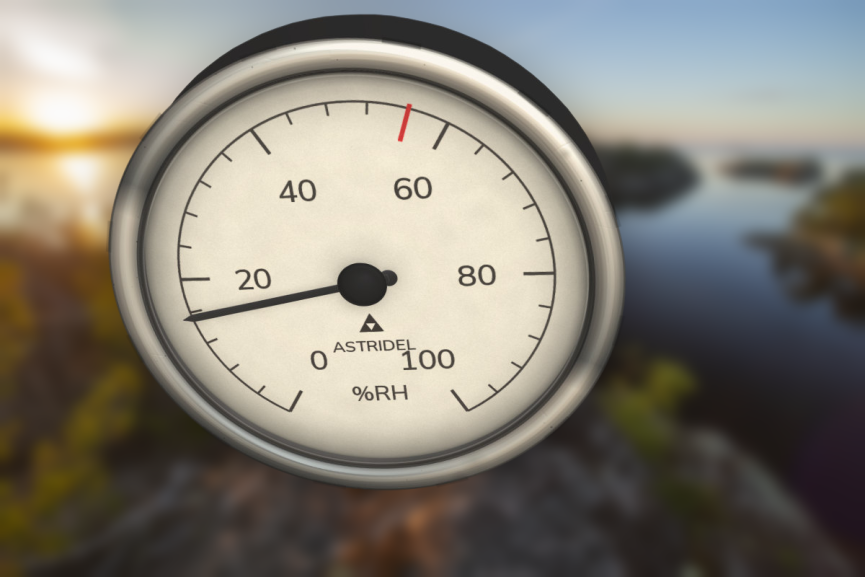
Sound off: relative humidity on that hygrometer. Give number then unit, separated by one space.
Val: 16 %
